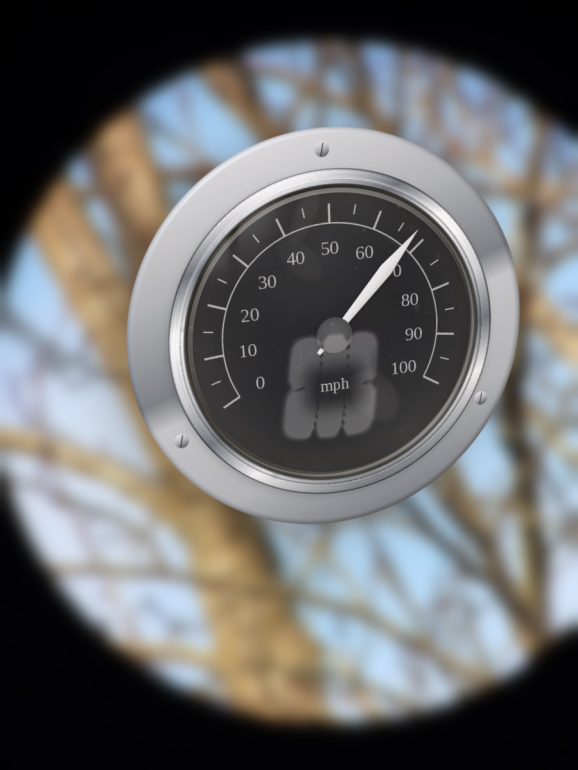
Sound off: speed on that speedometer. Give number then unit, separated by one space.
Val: 67.5 mph
